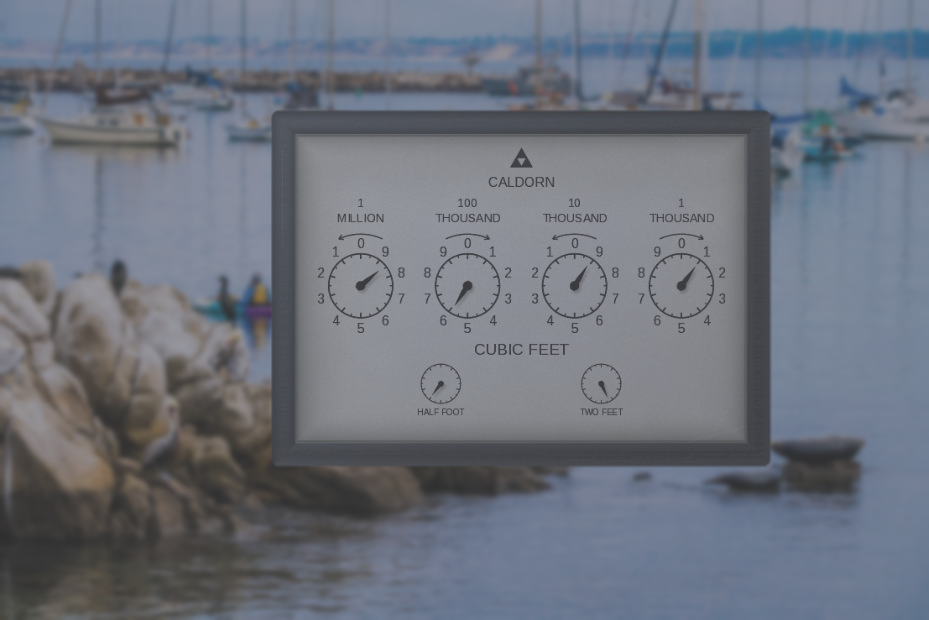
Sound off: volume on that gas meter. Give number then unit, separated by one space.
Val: 859100 ft³
